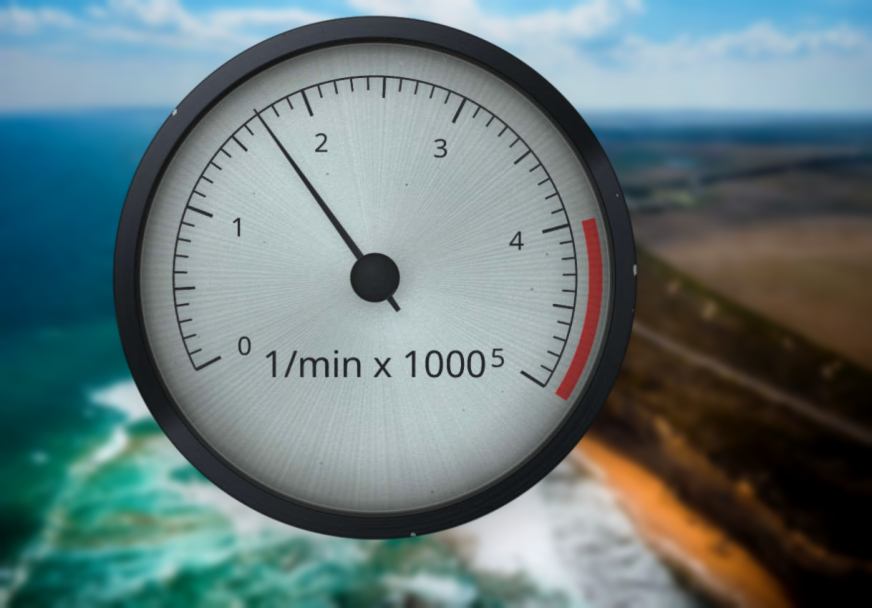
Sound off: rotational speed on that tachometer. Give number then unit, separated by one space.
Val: 1700 rpm
